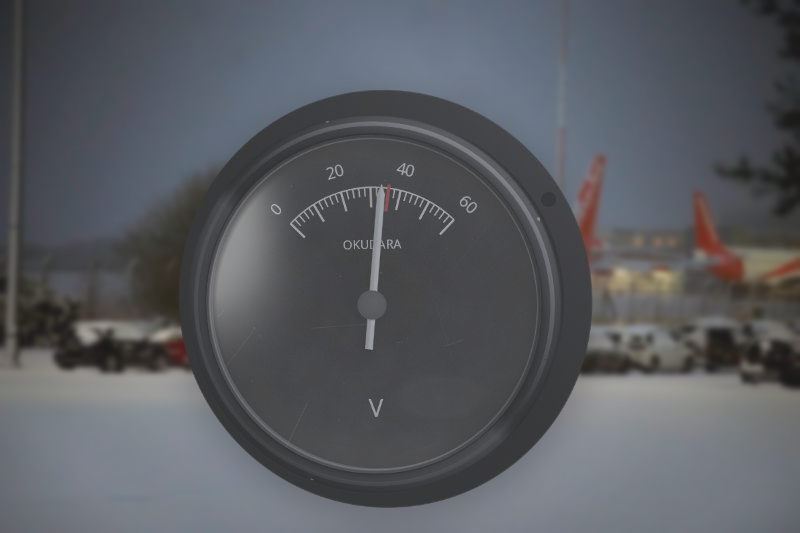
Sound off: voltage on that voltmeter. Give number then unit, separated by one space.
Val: 34 V
